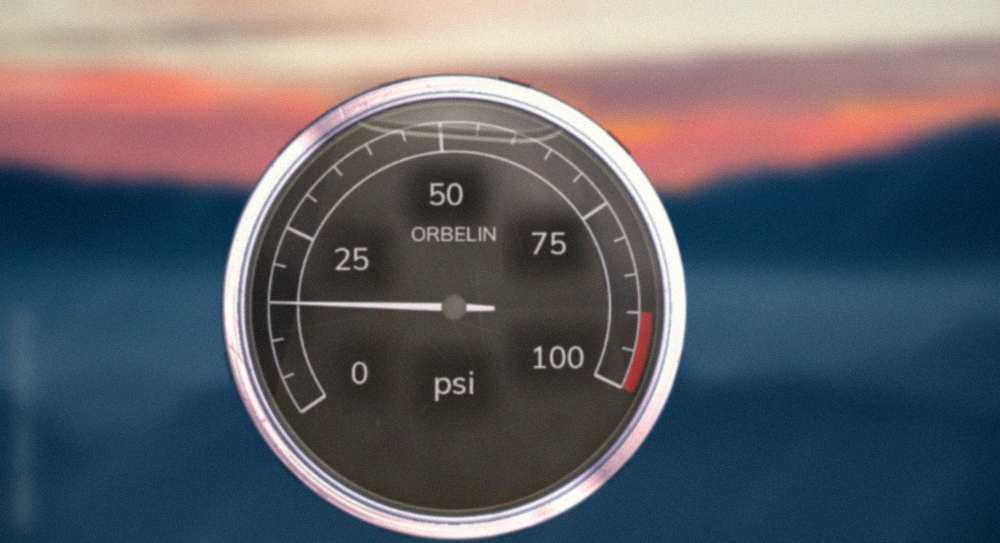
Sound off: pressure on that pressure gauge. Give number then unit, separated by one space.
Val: 15 psi
